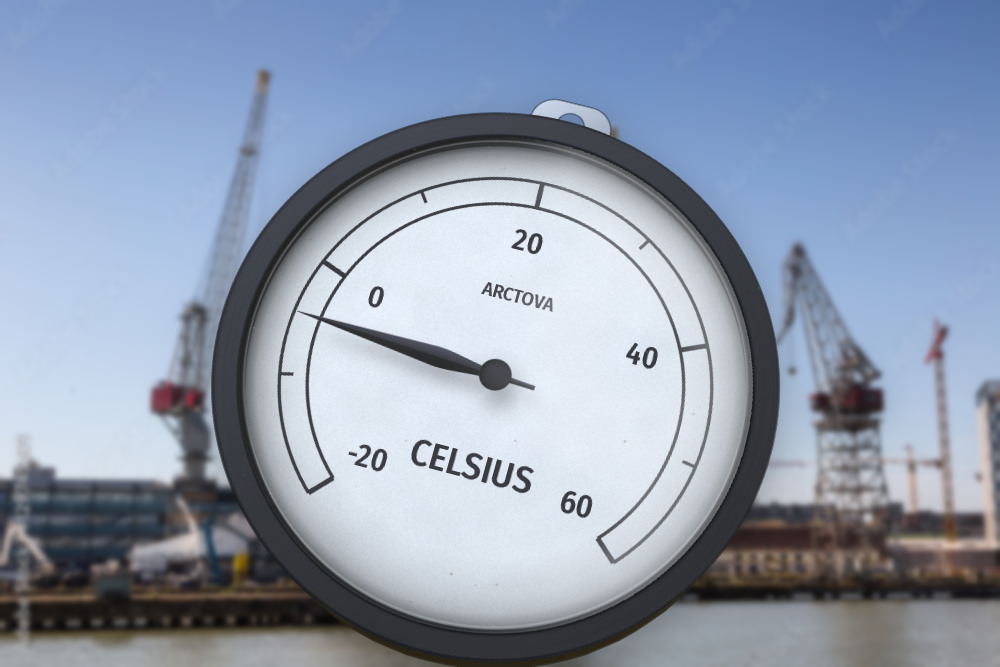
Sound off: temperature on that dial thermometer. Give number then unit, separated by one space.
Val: -5 °C
